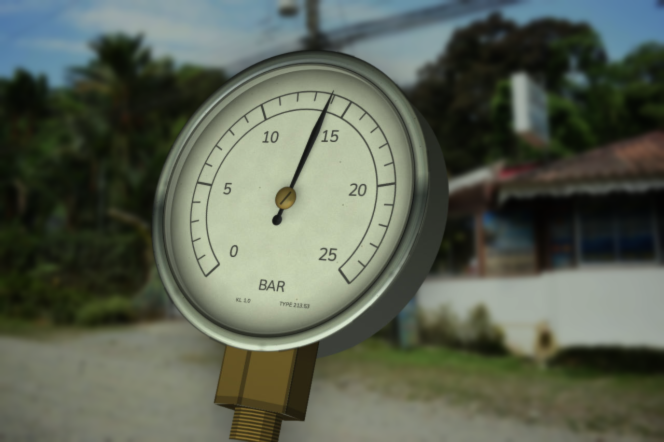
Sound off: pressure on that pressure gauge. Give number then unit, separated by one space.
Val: 14 bar
